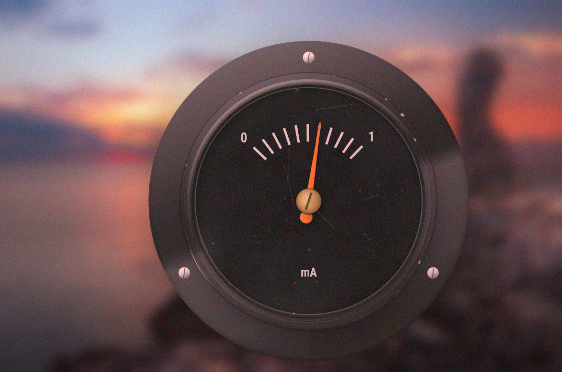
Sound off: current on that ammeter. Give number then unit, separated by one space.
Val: 0.6 mA
